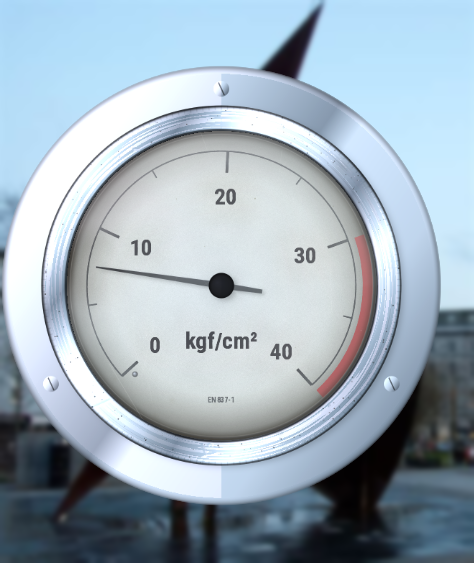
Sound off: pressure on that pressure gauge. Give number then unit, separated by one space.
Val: 7.5 kg/cm²
